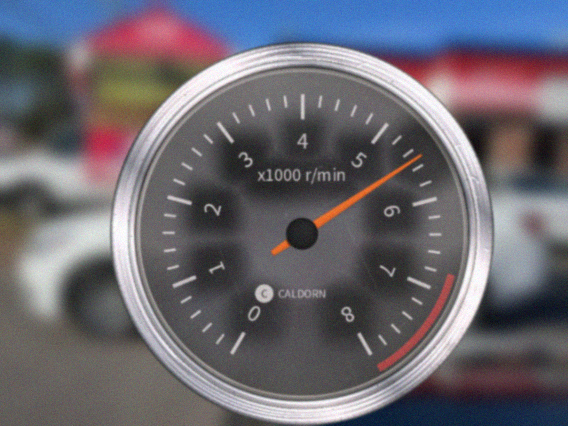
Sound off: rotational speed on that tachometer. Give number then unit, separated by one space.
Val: 5500 rpm
